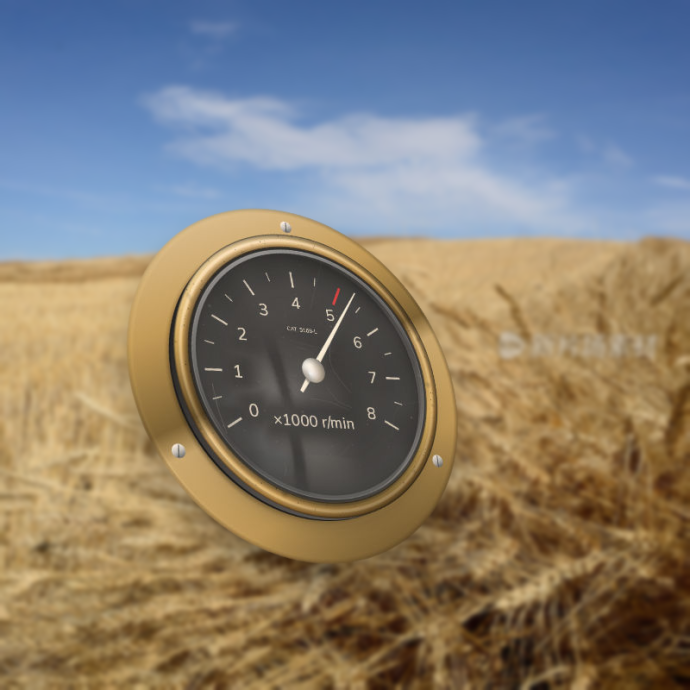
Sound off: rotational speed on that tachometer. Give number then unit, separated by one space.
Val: 5250 rpm
